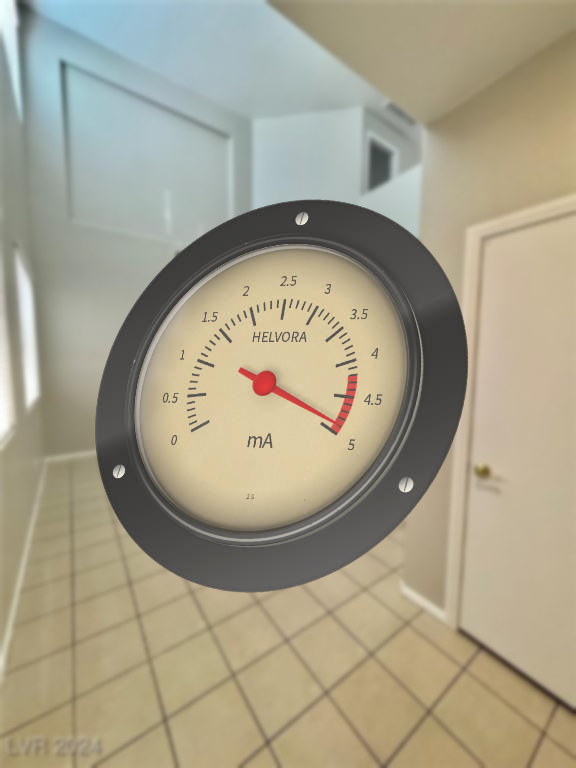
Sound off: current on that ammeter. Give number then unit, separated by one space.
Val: 4.9 mA
